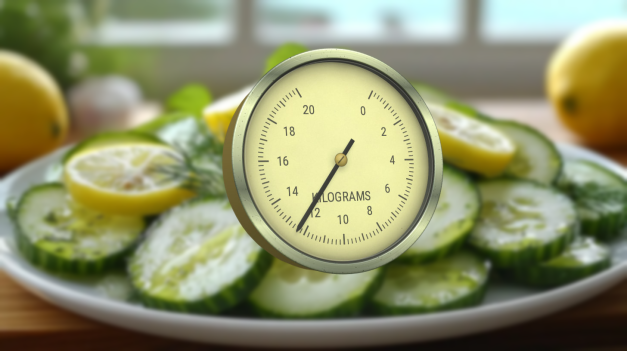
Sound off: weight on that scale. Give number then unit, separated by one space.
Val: 12.4 kg
